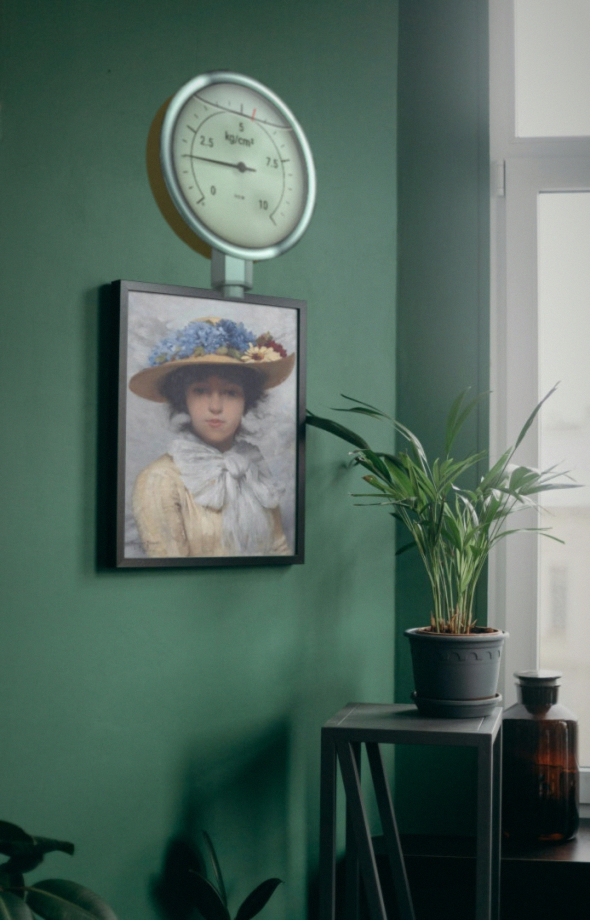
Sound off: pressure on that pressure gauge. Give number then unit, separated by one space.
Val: 1.5 kg/cm²
